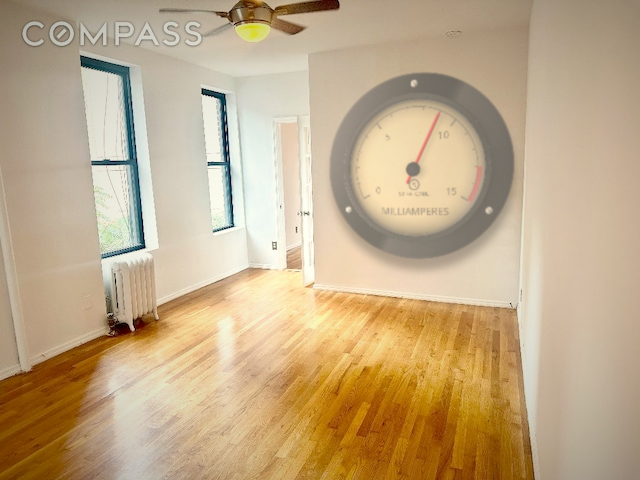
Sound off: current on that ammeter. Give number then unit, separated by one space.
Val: 9 mA
